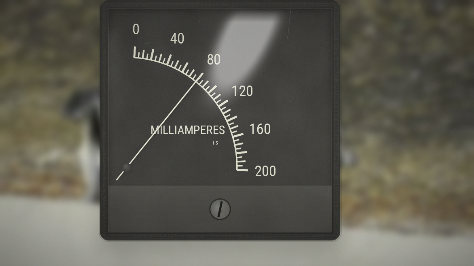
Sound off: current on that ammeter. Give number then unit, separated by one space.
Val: 80 mA
